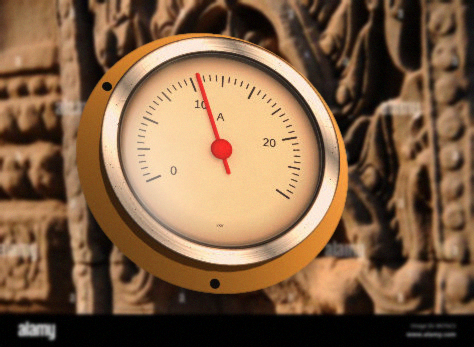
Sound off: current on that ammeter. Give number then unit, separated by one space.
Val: 10.5 A
